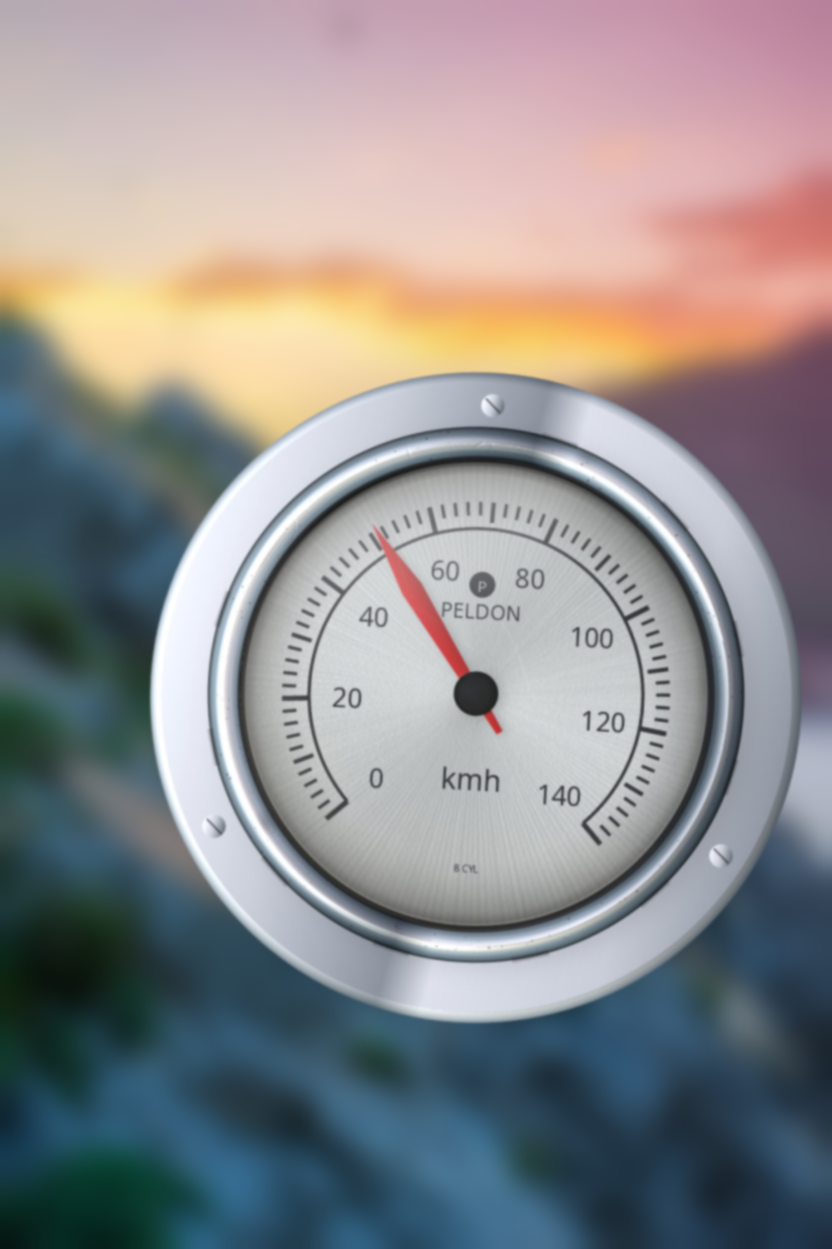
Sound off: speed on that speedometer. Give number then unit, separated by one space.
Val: 51 km/h
